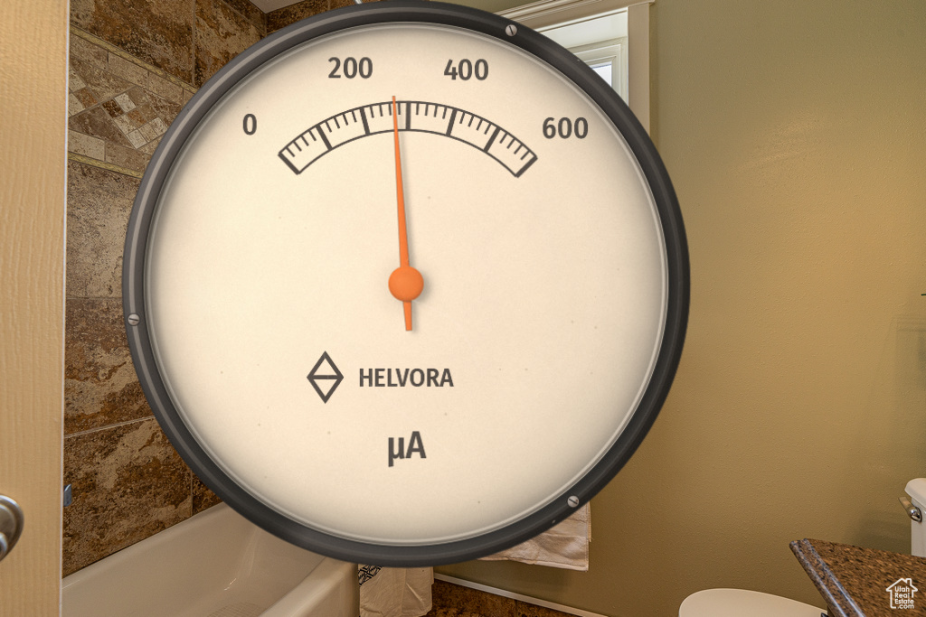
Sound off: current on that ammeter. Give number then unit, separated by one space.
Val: 270 µA
